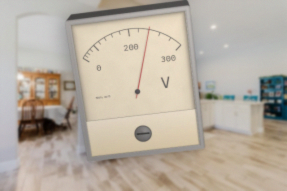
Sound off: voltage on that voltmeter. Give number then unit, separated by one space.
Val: 240 V
